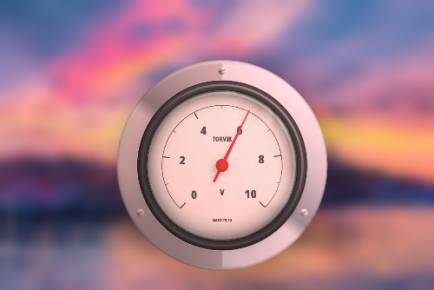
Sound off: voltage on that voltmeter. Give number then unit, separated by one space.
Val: 6 V
